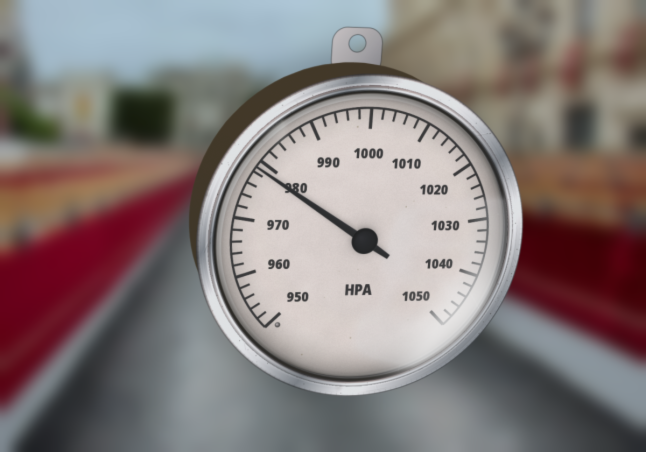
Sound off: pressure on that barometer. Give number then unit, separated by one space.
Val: 979 hPa
